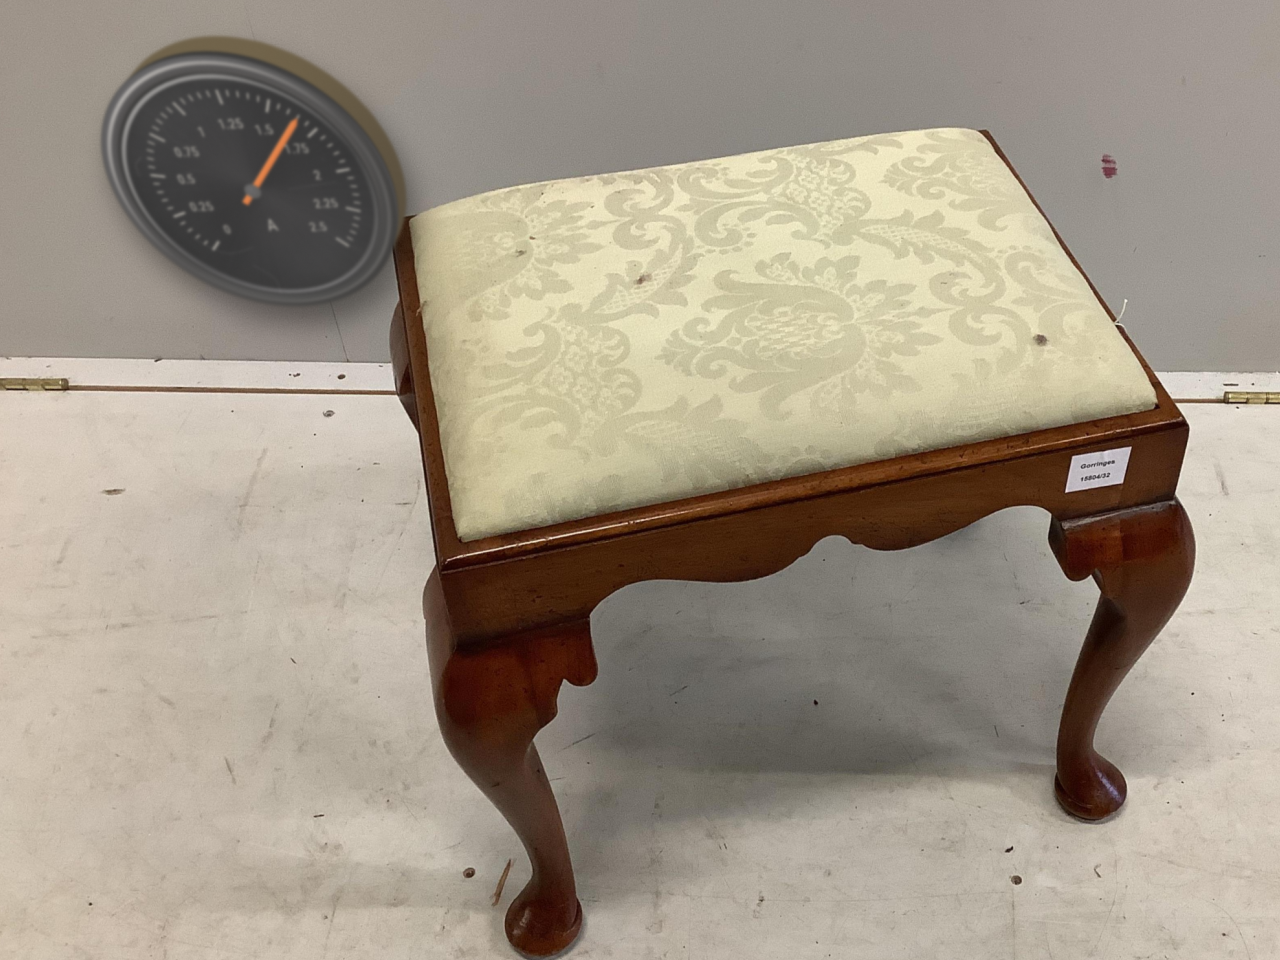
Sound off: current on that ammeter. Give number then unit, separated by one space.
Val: 1.65 A
